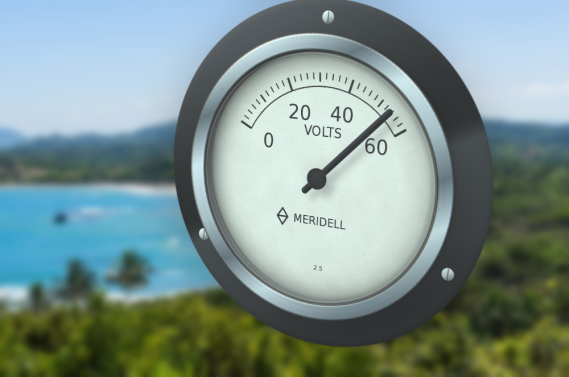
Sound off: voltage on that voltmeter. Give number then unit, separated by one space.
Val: 54 V
